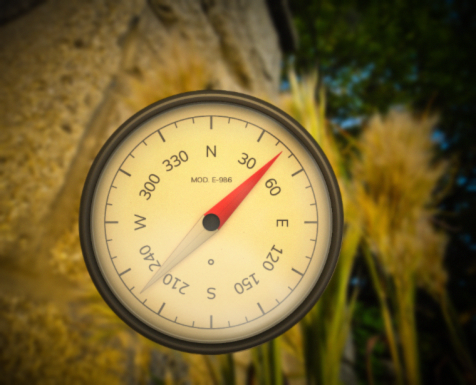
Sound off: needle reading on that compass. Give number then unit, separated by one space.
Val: 45 °
